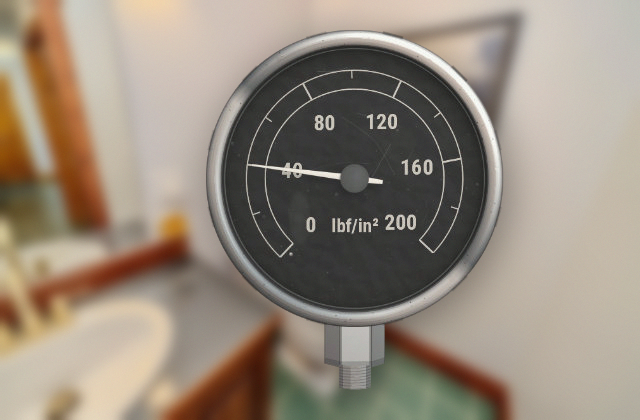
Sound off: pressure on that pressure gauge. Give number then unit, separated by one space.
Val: 40 psi
